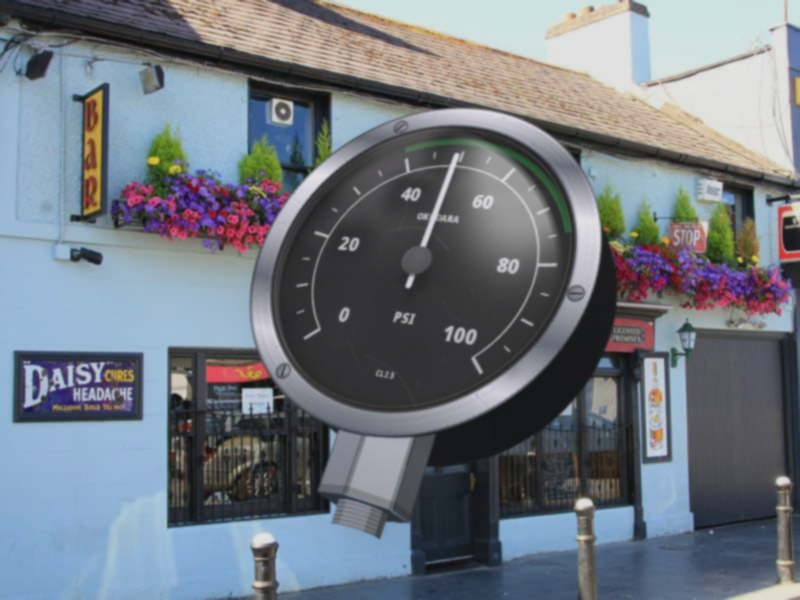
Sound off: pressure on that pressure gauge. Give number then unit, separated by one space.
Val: 50 psi
